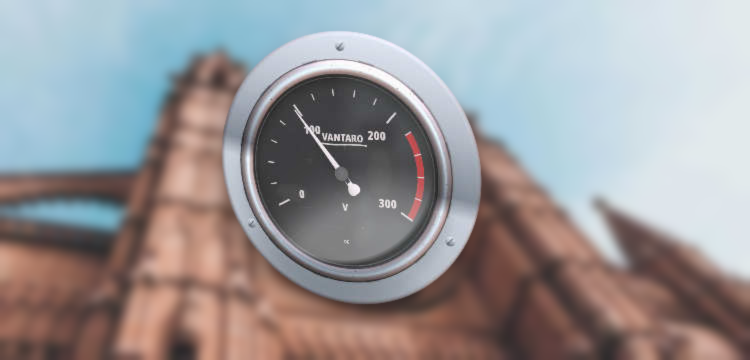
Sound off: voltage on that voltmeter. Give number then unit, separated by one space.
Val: 100 V
